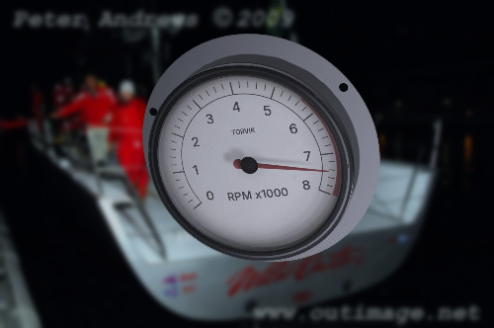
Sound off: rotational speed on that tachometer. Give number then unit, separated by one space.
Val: 7400 rpm
